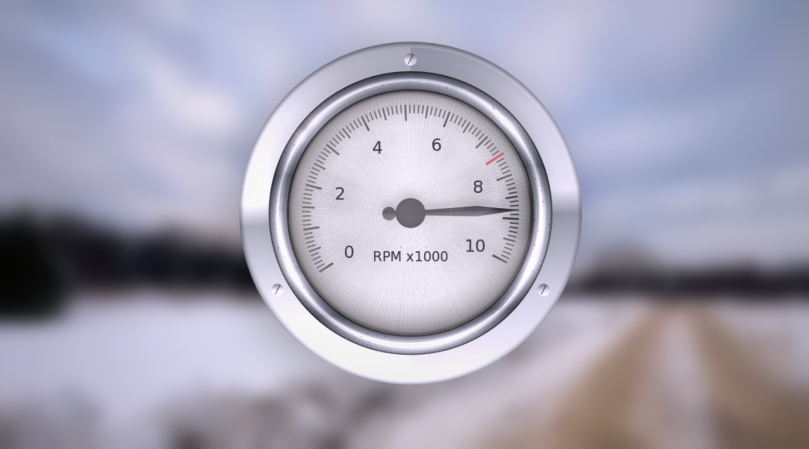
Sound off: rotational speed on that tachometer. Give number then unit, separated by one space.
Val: 8800 rpm
